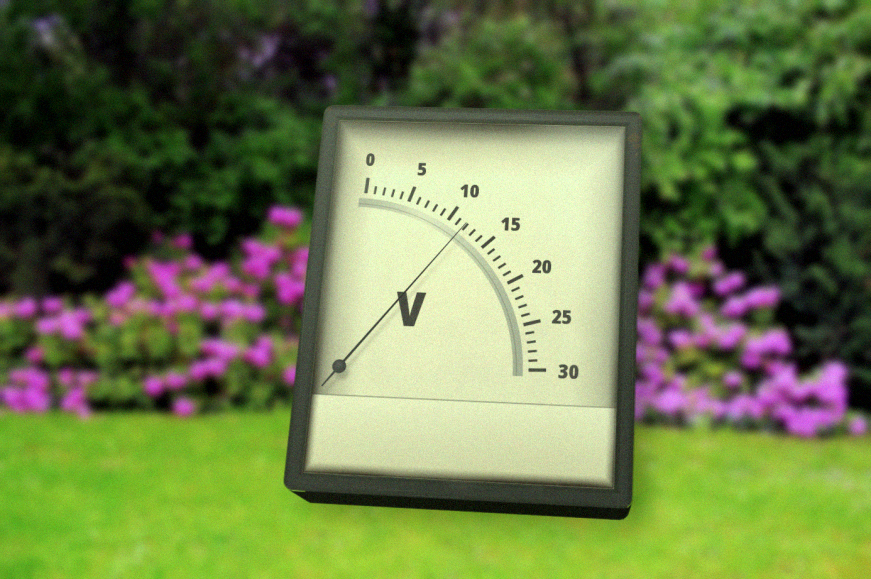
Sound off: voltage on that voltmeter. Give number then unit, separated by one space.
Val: 12 V
